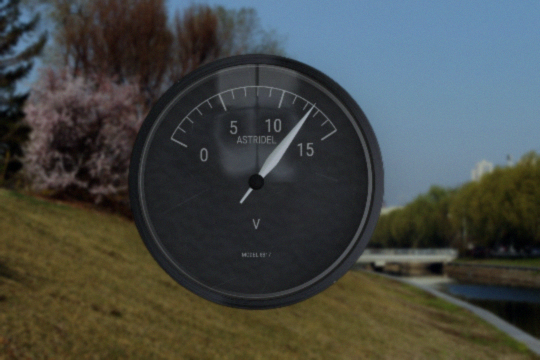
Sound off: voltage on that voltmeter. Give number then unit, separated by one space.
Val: 12.5 V
